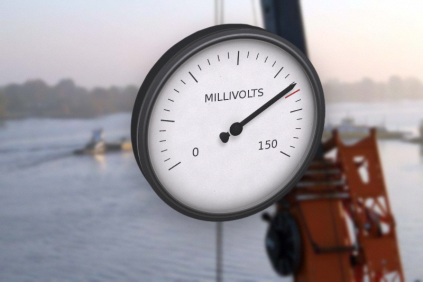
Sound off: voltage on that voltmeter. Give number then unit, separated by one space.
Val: 110 mV
